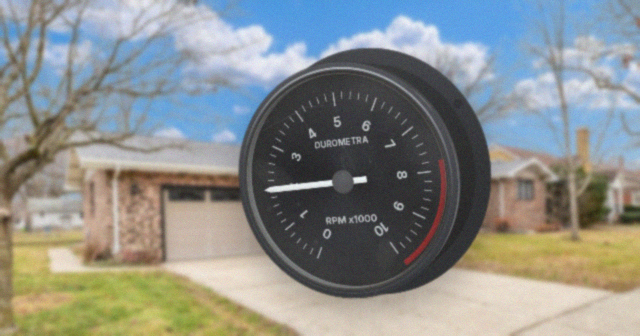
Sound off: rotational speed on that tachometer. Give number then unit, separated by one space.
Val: 2000 rpm
